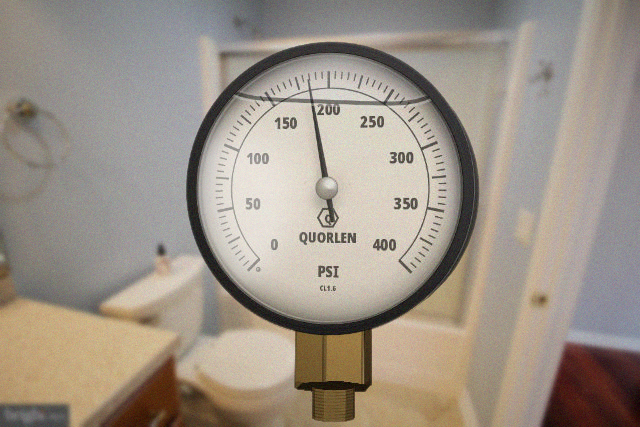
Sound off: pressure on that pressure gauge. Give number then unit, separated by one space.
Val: 185 psi
